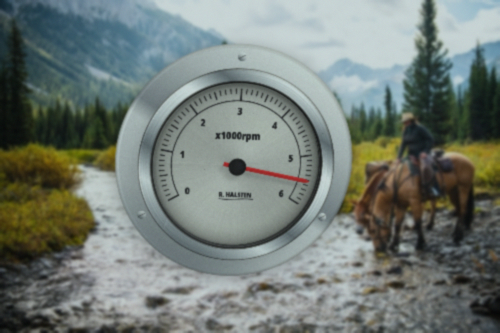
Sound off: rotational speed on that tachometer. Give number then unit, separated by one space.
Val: 5500 rpm
